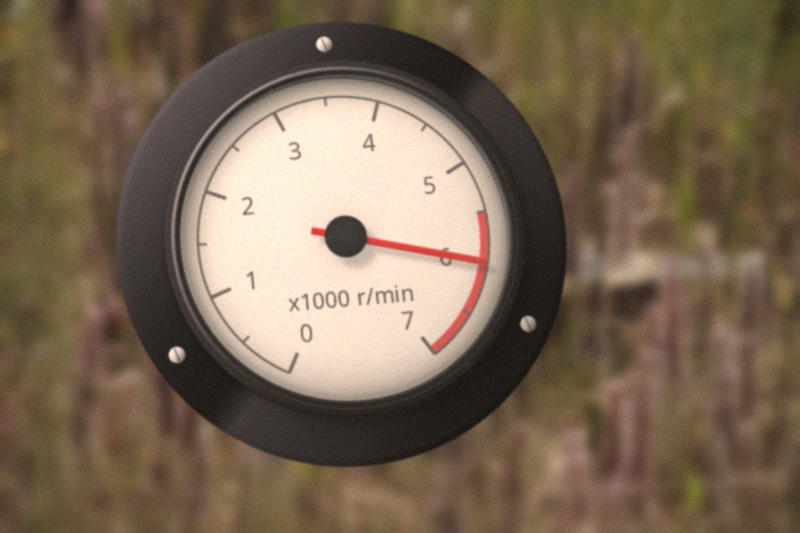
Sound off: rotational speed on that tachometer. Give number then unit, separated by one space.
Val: 6000 rpm
